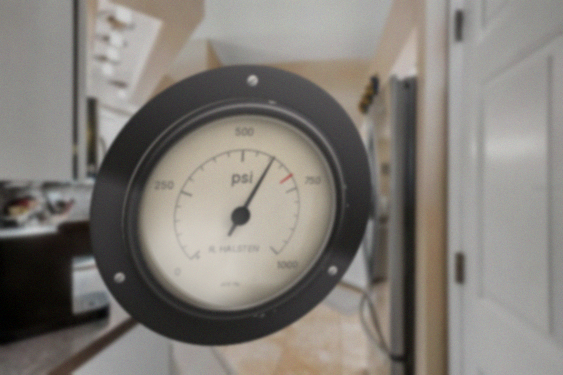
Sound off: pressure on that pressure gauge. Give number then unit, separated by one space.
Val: 600 psi
